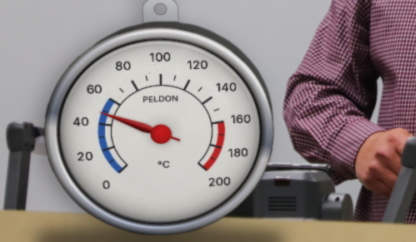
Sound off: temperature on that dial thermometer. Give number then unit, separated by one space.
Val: 50 °C
